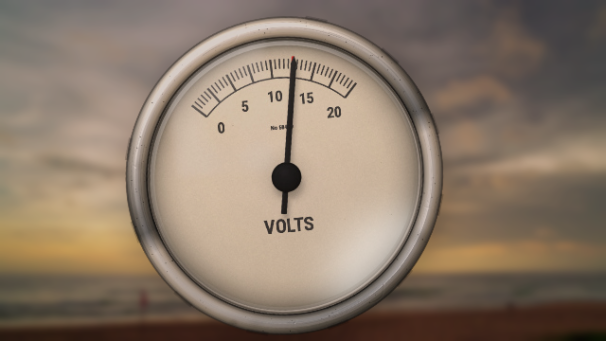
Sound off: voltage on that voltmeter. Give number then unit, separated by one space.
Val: 12.5 V
